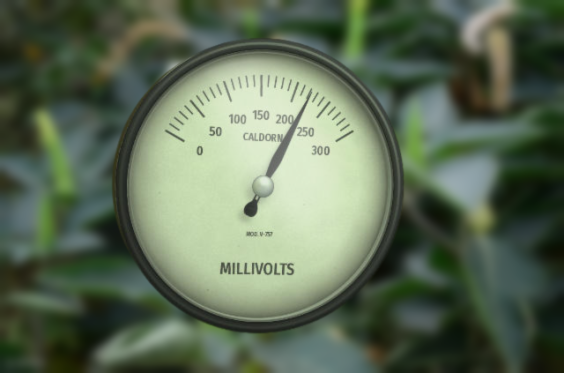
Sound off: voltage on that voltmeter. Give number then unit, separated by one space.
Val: 220 mV
